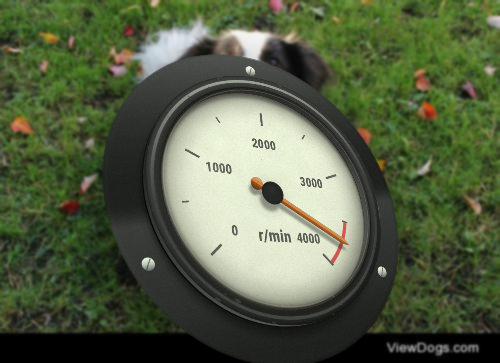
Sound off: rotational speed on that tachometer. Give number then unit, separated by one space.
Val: 3750 rpm
